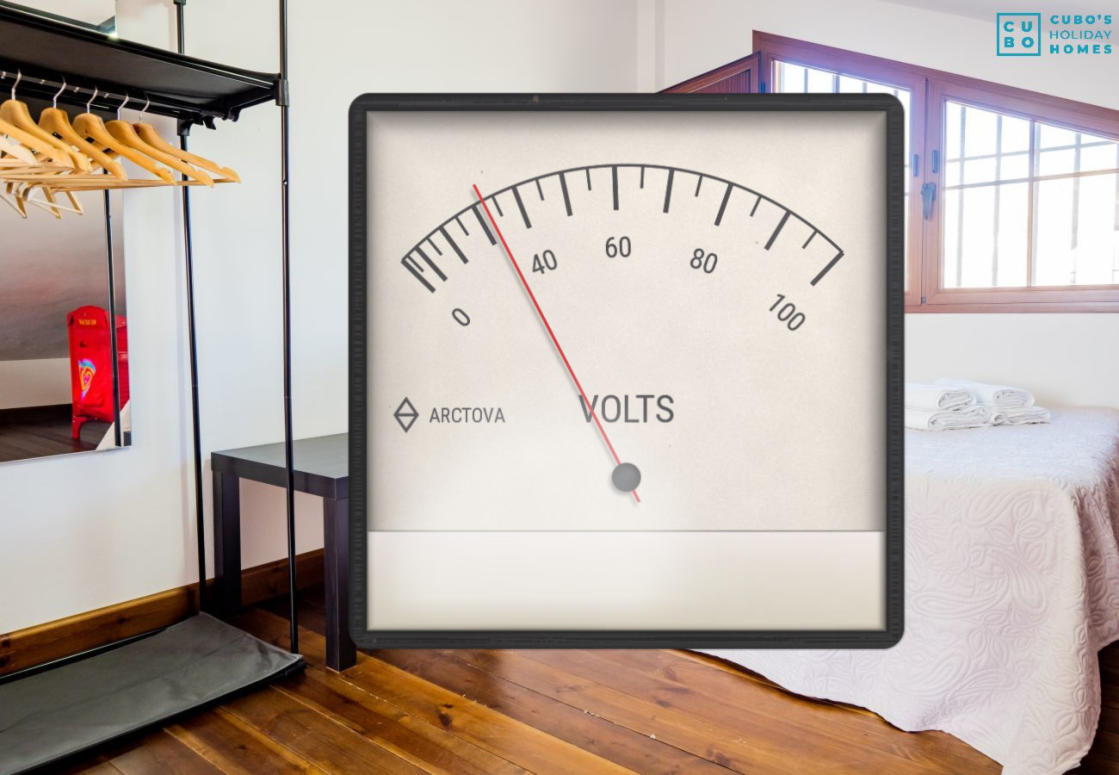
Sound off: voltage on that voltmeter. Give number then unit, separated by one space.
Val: 32.5 V
